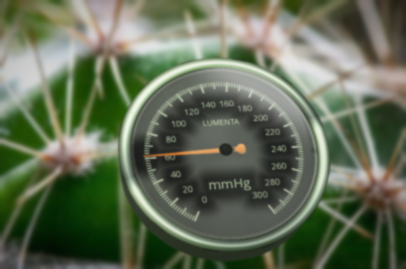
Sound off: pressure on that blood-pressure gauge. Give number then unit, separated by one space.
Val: 60 mmHg
